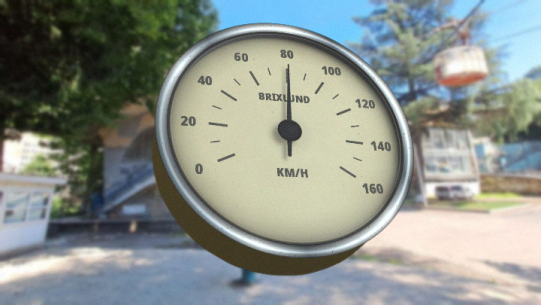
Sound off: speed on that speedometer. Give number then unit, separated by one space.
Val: 80 km/h
